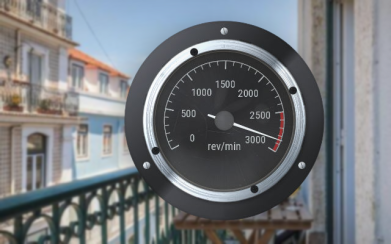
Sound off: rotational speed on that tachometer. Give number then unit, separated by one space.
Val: 2850 rpm
